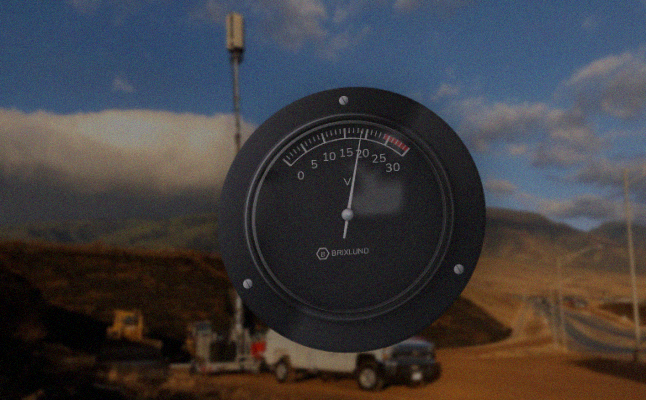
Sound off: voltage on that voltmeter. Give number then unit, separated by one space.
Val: 19 V
